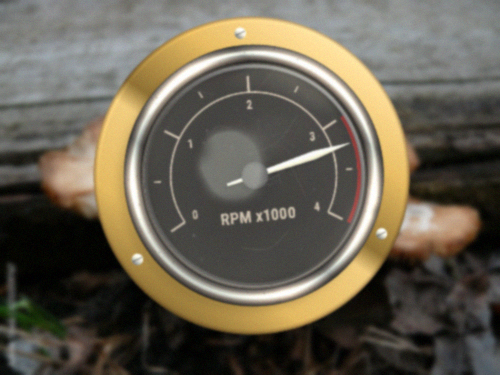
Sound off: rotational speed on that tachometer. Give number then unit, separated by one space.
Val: 3250 rpm
